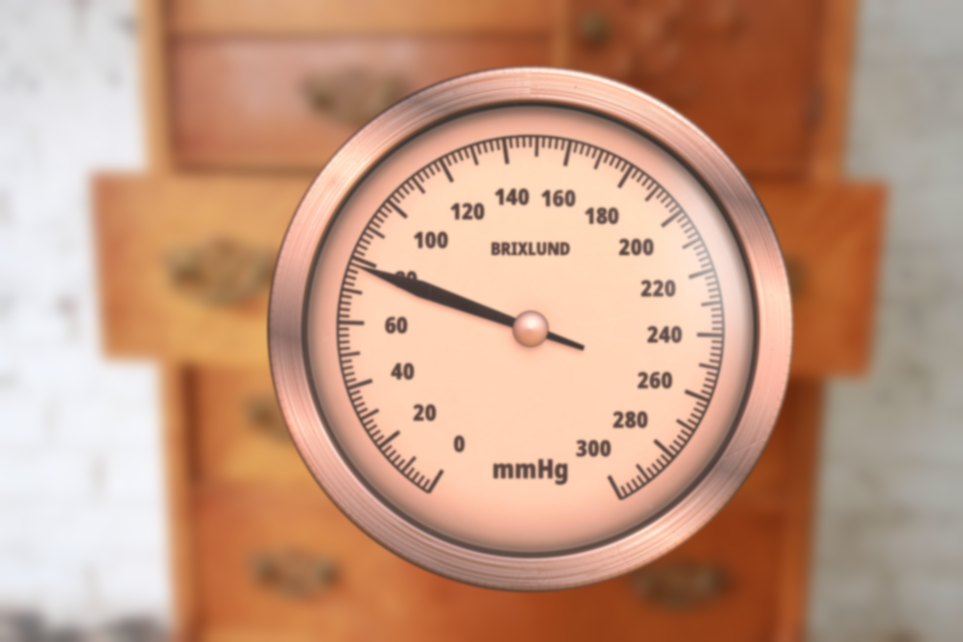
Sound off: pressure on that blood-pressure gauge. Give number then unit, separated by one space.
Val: 78 mmHg
